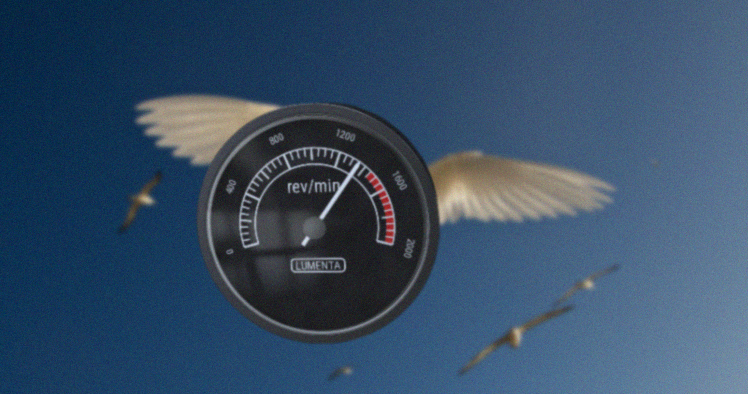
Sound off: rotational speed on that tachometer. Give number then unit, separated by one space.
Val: 1350 rpm
